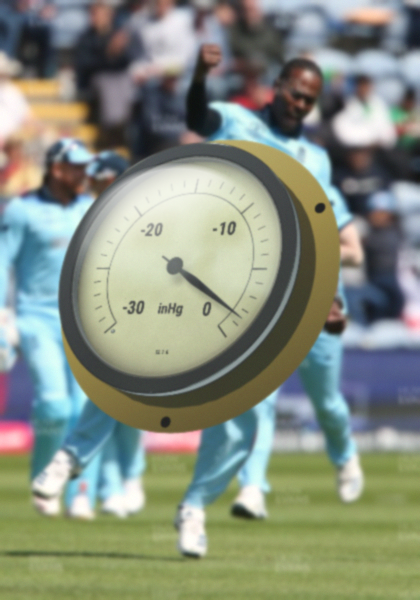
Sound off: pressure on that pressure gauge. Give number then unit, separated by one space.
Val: -1.5 inHg
